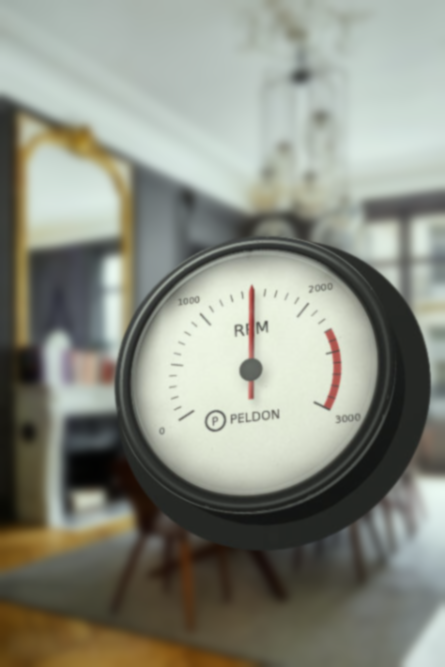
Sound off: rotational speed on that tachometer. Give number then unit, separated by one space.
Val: 1500 rpm
